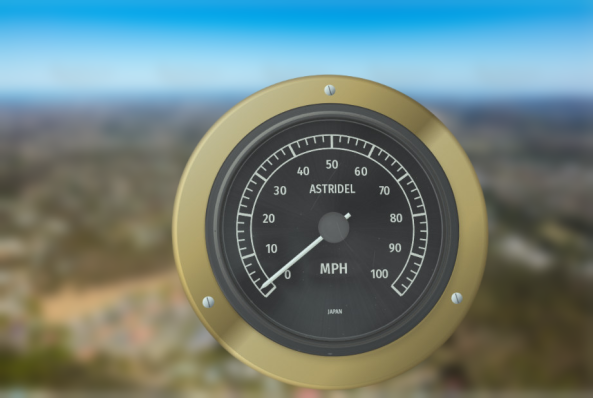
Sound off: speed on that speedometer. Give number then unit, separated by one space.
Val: 2 mph
